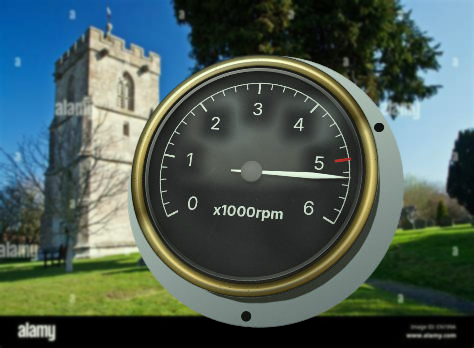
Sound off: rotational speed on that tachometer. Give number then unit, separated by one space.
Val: 5300 rpm
